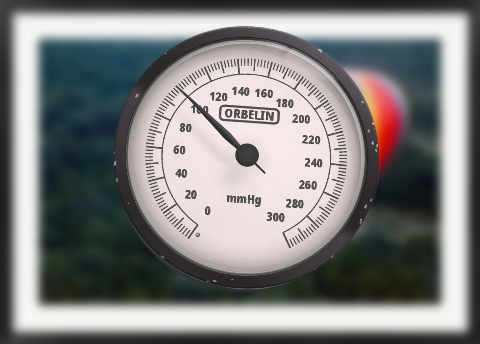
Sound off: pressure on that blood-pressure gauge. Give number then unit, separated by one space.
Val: 100 mmHg
